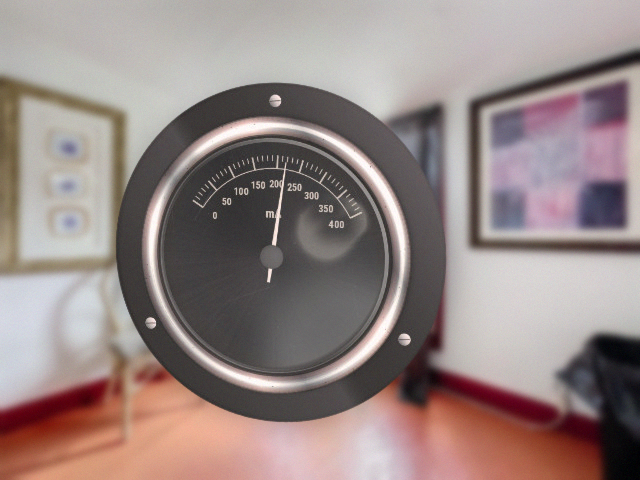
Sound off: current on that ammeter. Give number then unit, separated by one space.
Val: 220 mA
